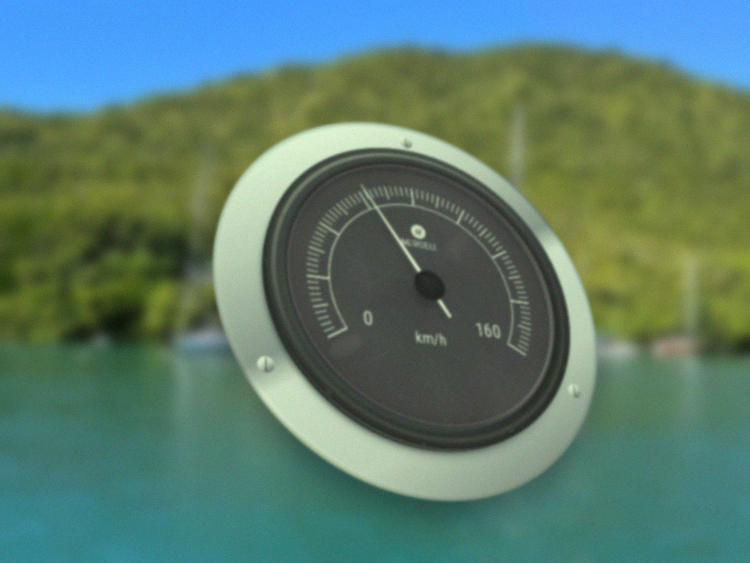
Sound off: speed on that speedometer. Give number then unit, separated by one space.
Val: 60 km/h
